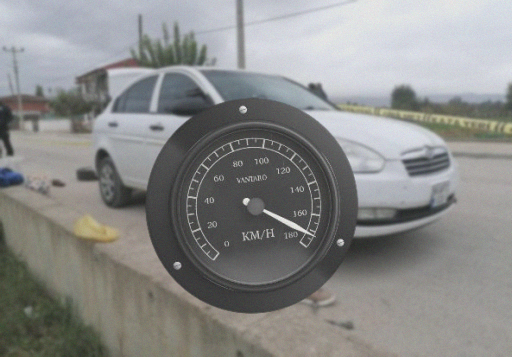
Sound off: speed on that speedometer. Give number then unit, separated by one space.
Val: 172.5 km/h
